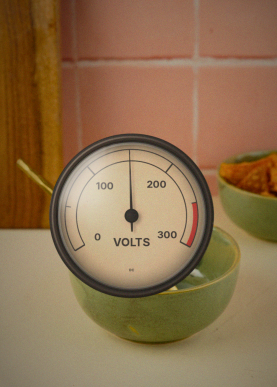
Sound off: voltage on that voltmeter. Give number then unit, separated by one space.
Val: 150 V
